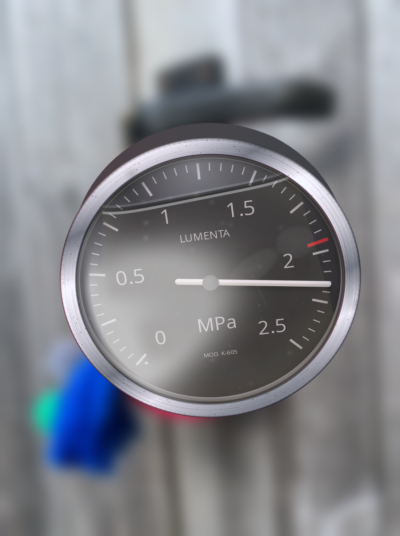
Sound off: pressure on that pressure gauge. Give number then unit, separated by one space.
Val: 2.15 MPa
